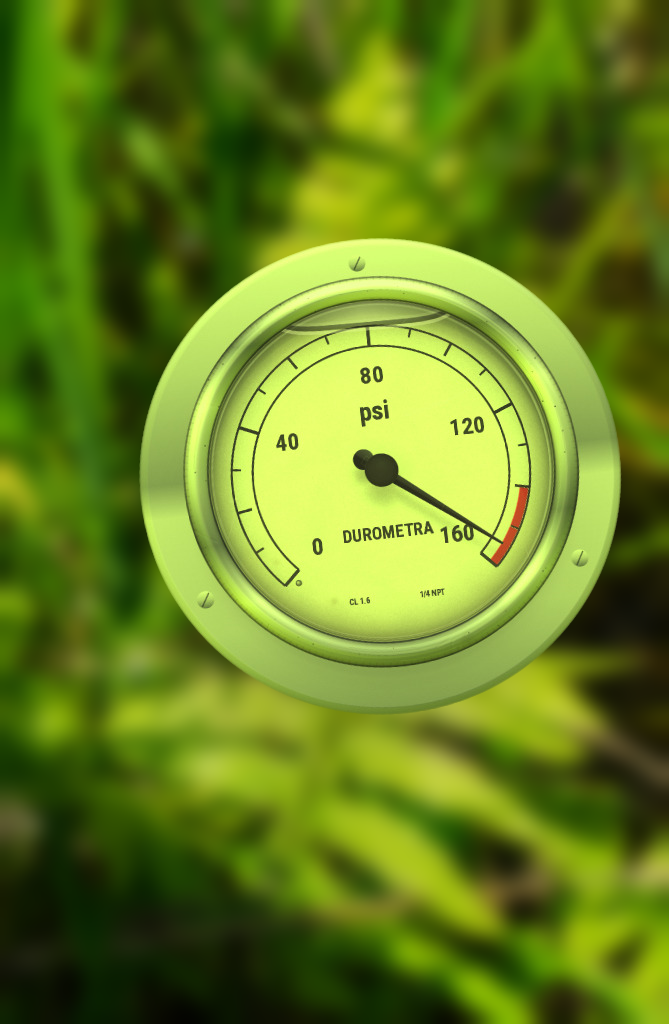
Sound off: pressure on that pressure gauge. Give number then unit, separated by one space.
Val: 155 psi
